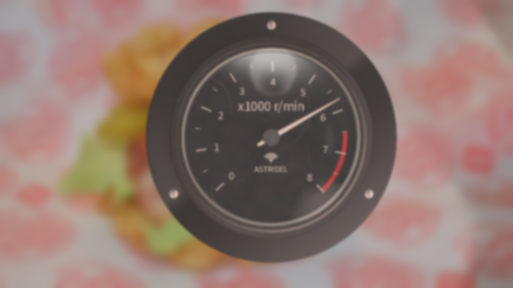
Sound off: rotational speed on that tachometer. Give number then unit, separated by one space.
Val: 5750 rpm
